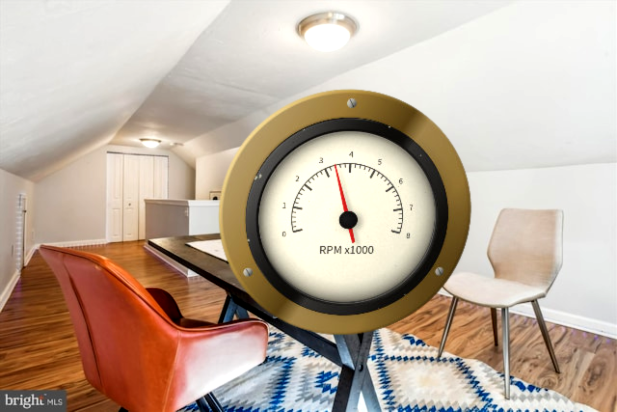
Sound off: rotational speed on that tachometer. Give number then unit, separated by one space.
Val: 3400 rpm
